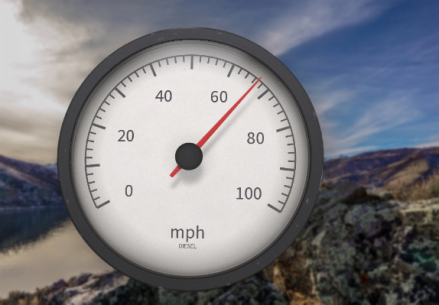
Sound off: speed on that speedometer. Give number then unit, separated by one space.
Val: 67 mph
